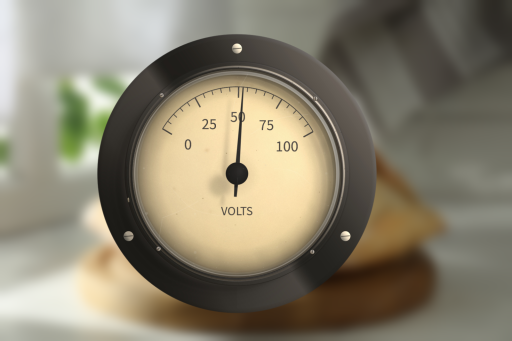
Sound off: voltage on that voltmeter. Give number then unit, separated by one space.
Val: 52.5 V
